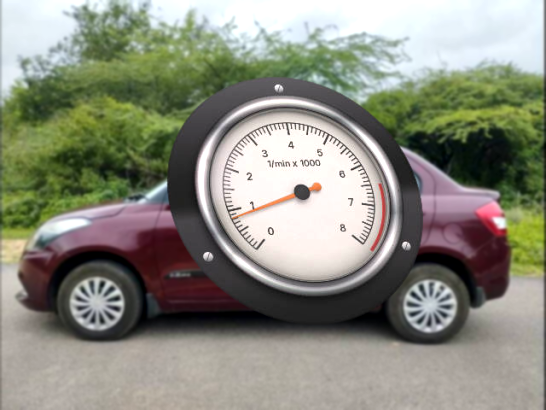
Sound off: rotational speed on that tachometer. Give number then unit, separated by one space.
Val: 800 rpm
